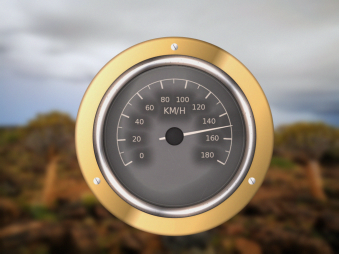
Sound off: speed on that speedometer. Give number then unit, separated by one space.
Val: 150 km/h
